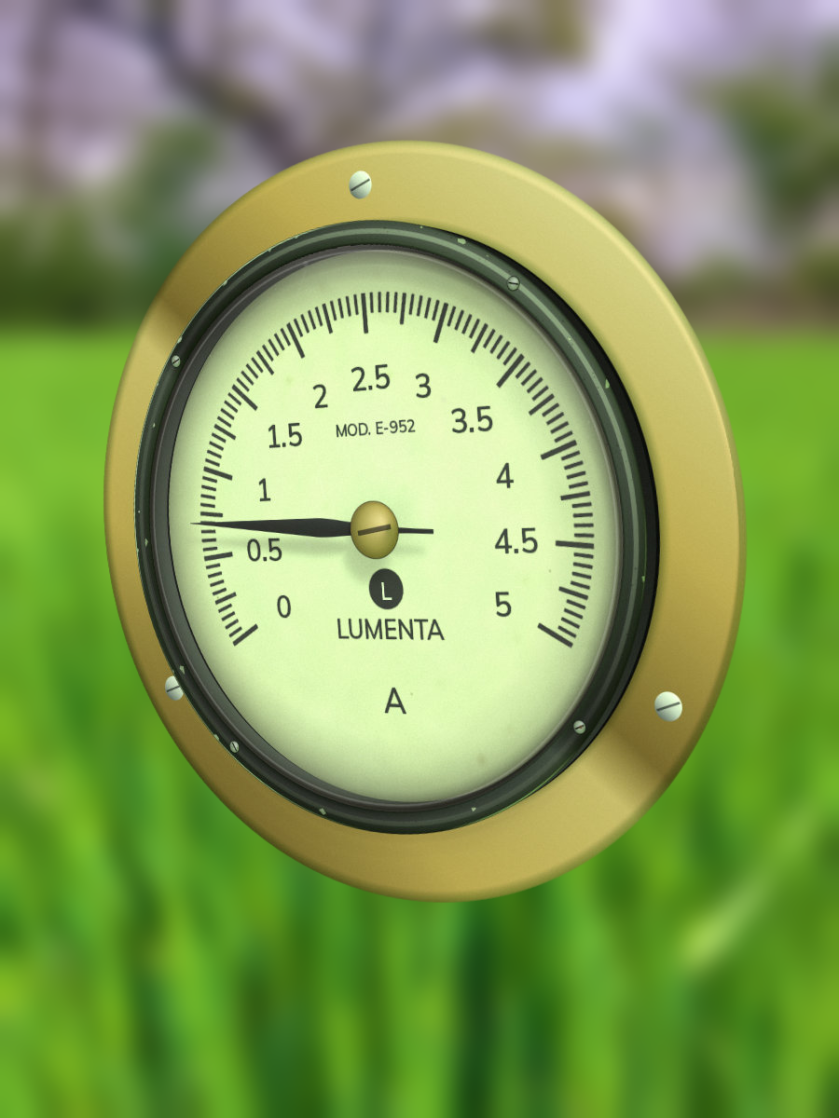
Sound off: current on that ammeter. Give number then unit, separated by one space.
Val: 0.7 A
